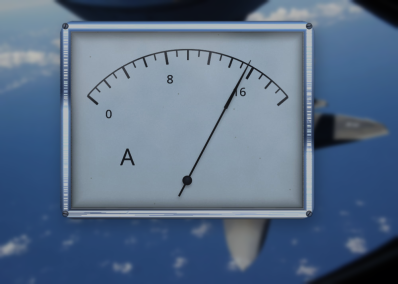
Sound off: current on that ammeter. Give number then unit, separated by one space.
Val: 15.5 A
